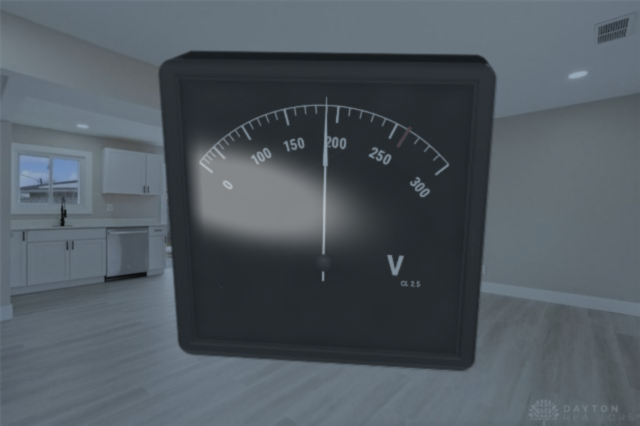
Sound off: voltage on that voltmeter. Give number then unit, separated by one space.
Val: 190 V
